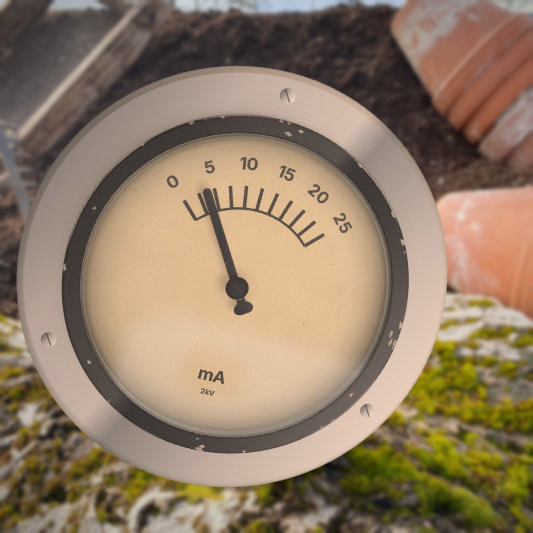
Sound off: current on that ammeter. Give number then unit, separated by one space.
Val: 3.75 mA
